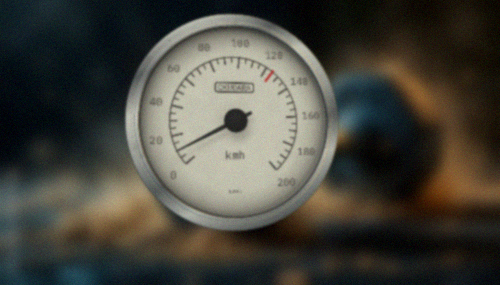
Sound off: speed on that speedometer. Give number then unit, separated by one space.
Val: 10 km/h
